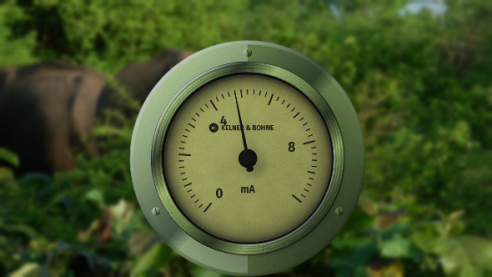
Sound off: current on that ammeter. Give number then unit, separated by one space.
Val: 4.8 mA
